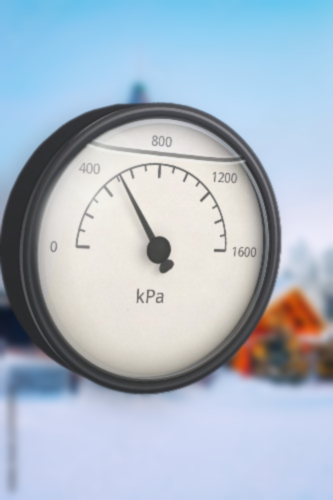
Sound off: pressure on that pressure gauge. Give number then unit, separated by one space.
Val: 500 kPa
